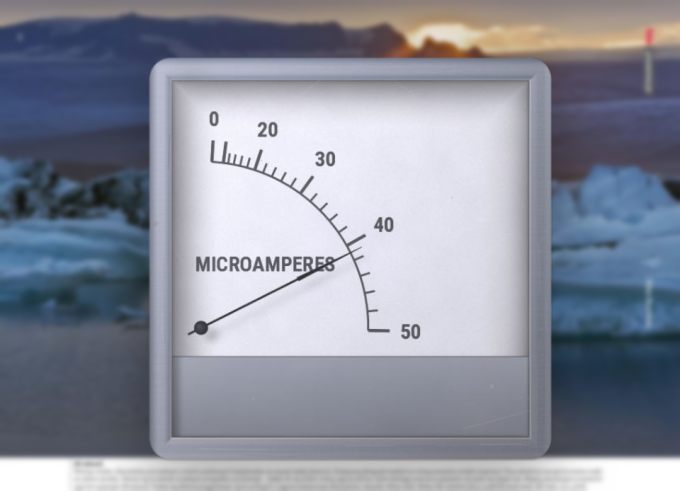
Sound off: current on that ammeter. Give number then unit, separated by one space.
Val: 41 µA
